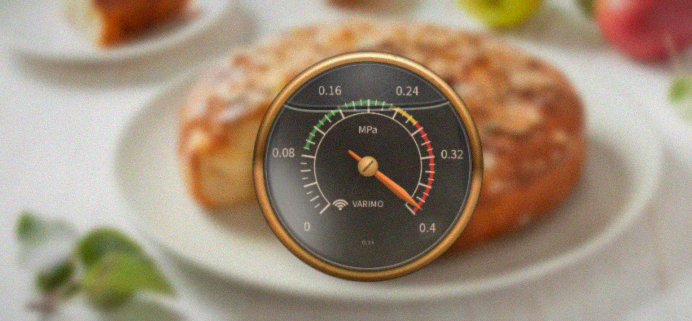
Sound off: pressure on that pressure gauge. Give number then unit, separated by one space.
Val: 0.39 MPa
